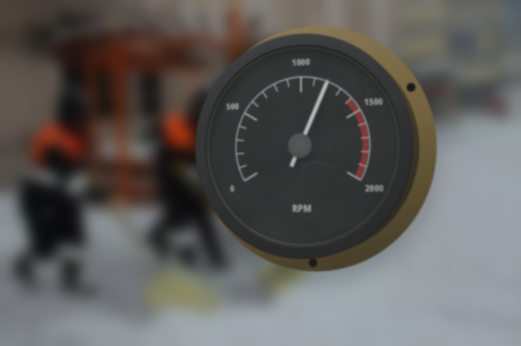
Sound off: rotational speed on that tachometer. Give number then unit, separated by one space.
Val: 1200 rpm
